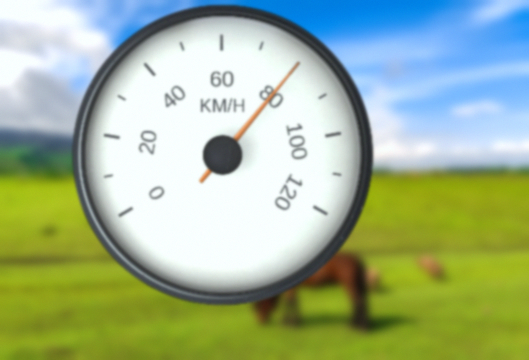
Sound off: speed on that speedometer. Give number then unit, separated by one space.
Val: 80 km/h
